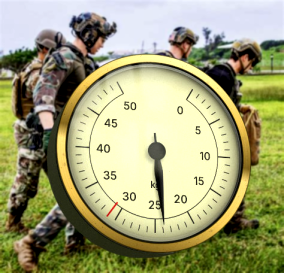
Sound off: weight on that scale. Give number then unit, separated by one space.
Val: 24 kg
